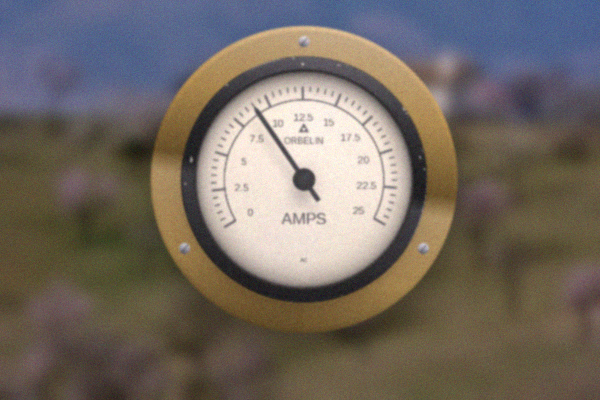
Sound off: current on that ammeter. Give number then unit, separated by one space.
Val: 9 A
